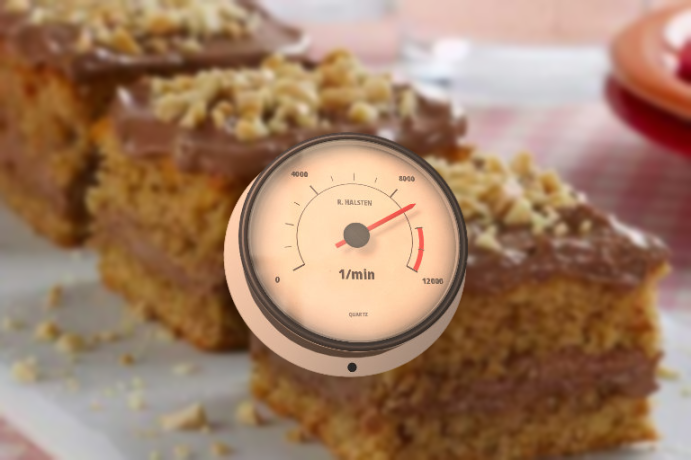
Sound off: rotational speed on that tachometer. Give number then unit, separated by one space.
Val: 9000 rpm
